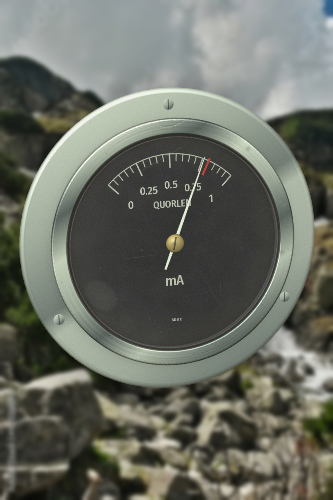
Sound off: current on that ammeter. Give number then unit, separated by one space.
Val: 0.75 mA
